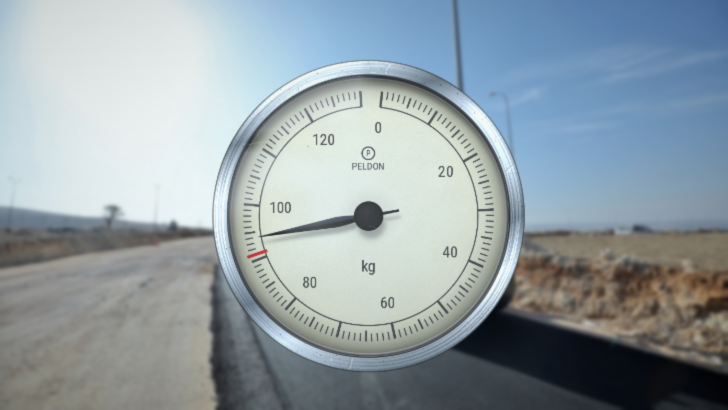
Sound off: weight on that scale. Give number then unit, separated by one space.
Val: 94 kg
